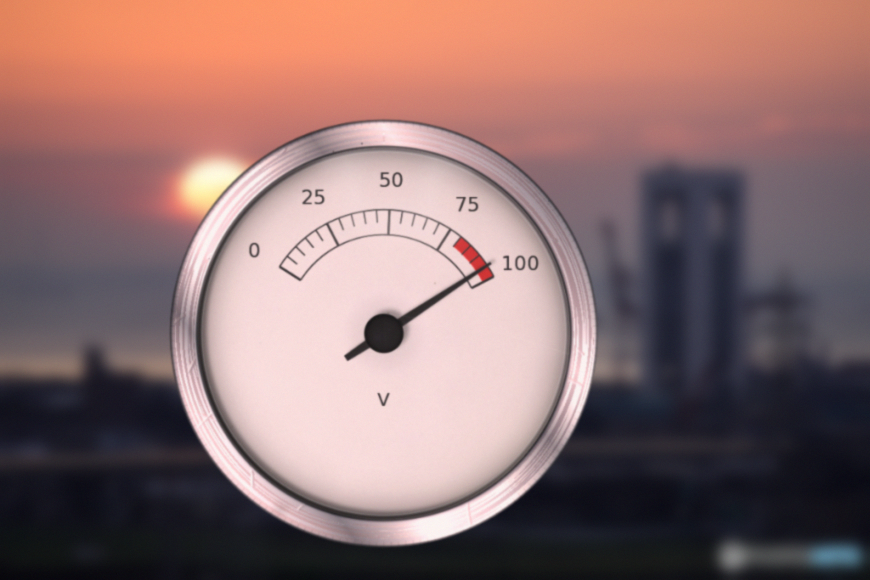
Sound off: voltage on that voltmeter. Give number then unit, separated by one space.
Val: 95 V
